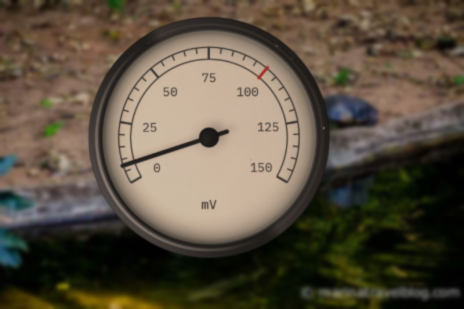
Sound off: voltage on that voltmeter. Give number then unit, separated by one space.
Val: 7.5 mV
